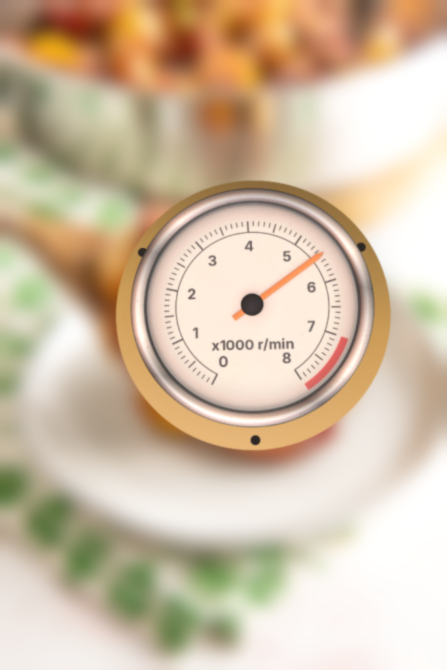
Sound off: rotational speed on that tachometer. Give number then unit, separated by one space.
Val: 5500 rpm
